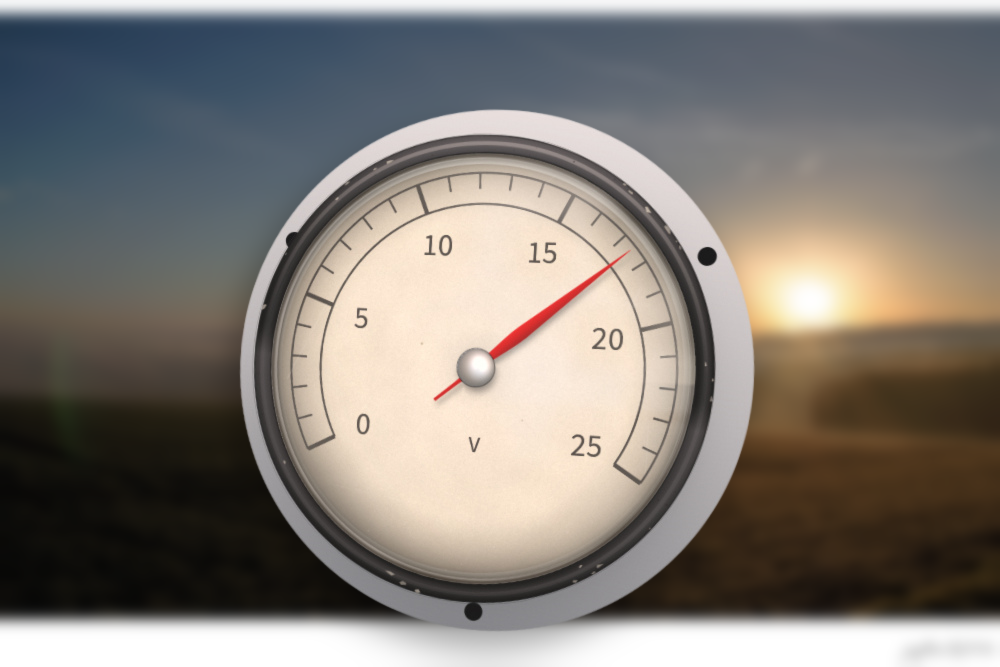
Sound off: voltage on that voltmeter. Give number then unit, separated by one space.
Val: 17.5 V
